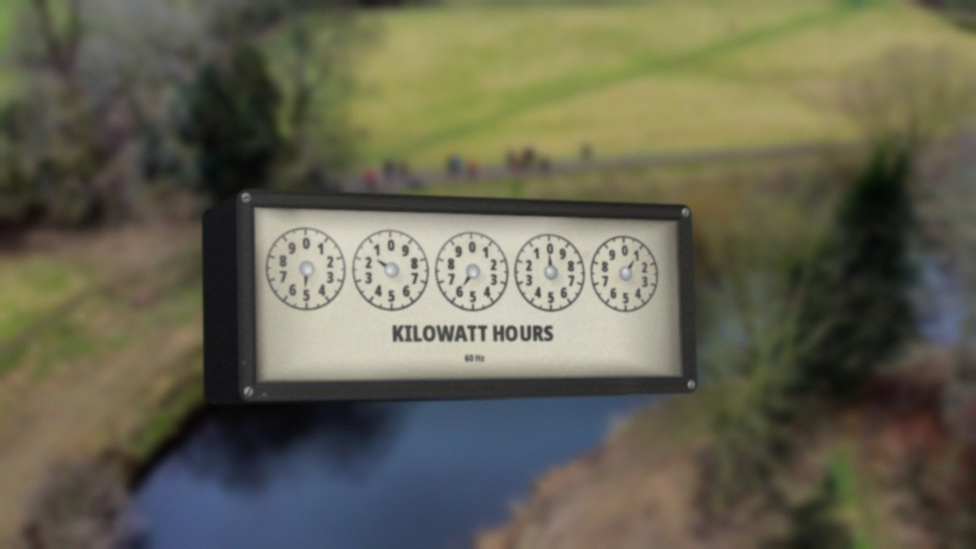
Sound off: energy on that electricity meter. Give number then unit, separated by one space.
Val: 51601 kWh
